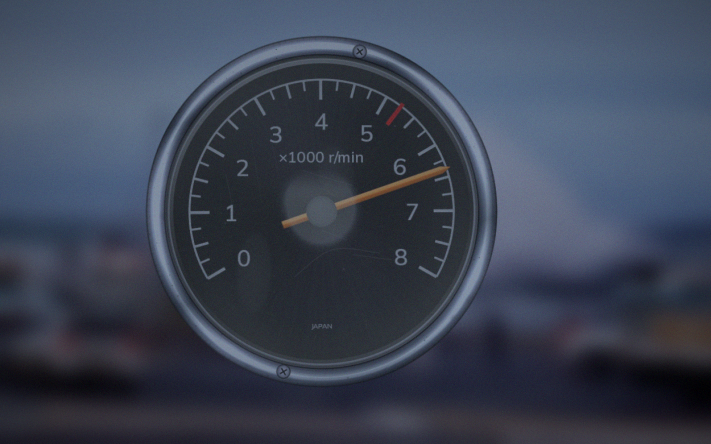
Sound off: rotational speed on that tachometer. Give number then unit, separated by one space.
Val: 6375 rpm
